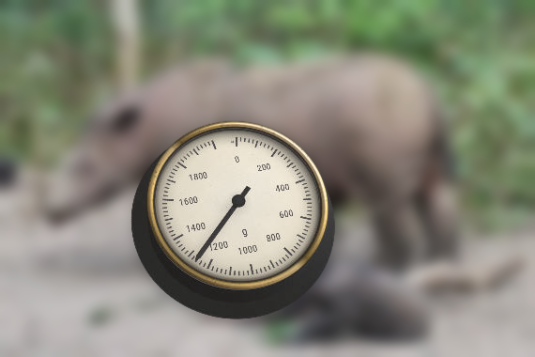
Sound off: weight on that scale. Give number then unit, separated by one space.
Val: 1260 g
